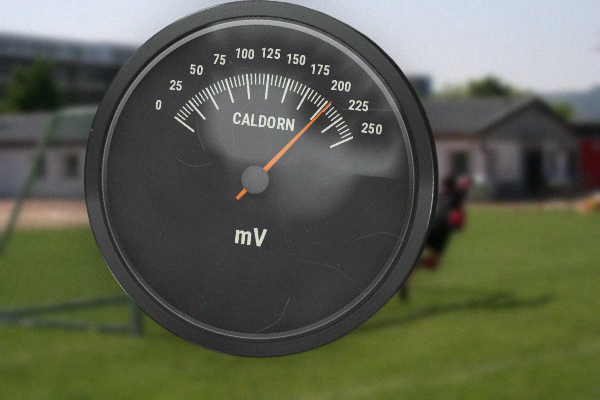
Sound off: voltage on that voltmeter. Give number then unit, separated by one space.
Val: 205 mV
